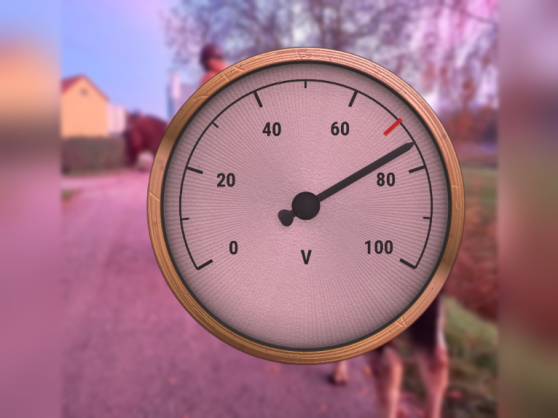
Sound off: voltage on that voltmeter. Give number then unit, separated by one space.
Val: 75 V
